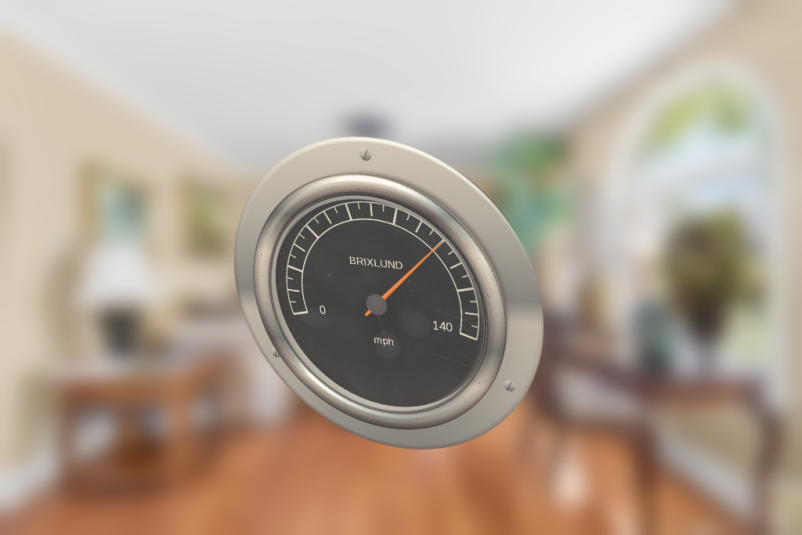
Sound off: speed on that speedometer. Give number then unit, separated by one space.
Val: 100 mph
